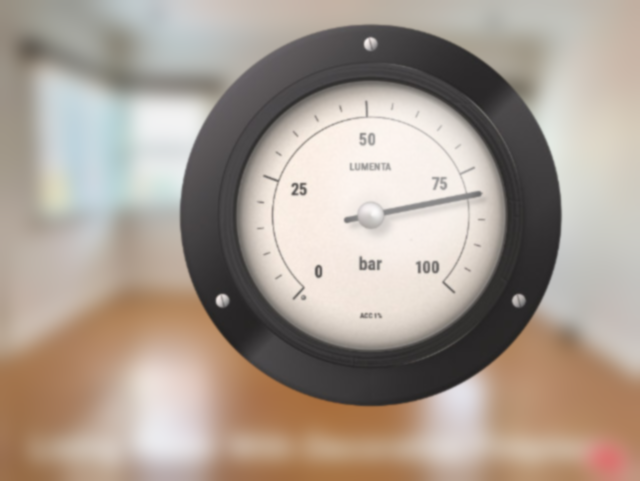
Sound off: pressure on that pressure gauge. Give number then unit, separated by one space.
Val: 80 bar
